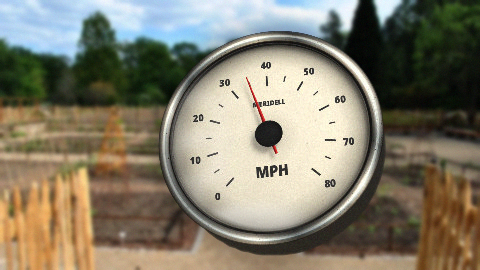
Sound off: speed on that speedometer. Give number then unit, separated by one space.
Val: 35 mph
